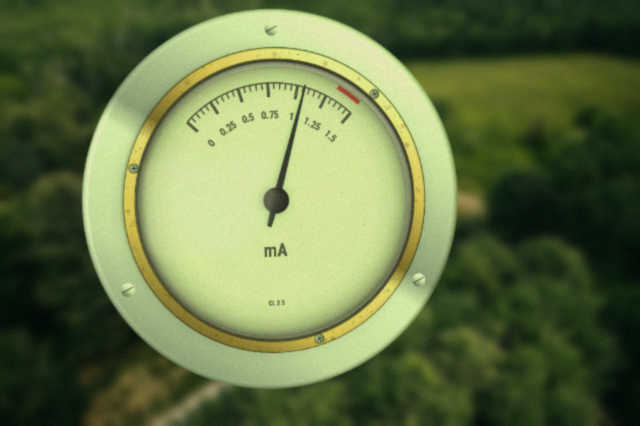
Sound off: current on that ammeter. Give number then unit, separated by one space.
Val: 1.05 mA
